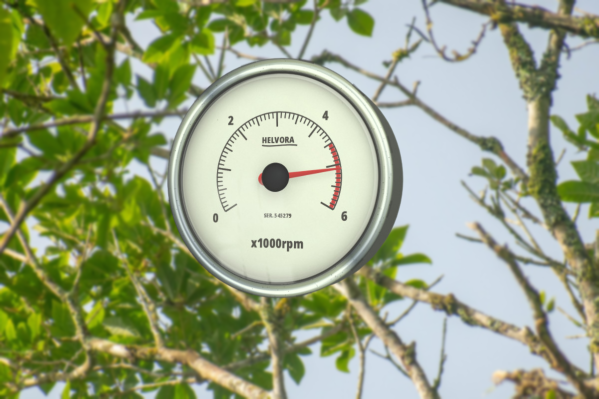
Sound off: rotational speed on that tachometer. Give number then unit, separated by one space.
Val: 5100 rpm
